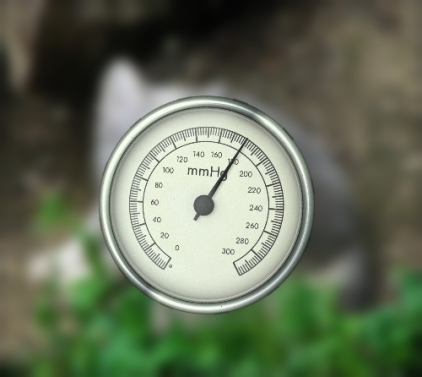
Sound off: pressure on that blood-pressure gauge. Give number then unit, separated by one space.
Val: 180 mmHg
